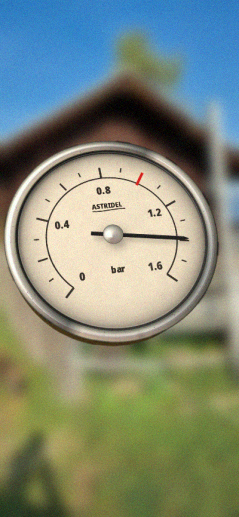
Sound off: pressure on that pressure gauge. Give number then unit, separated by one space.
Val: 1.4 bar
